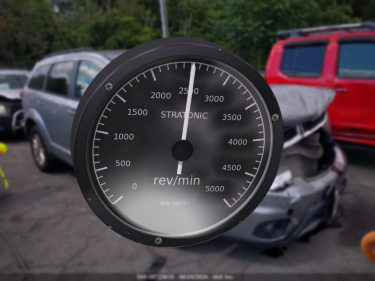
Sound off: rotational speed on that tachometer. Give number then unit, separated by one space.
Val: 2500 rpm
